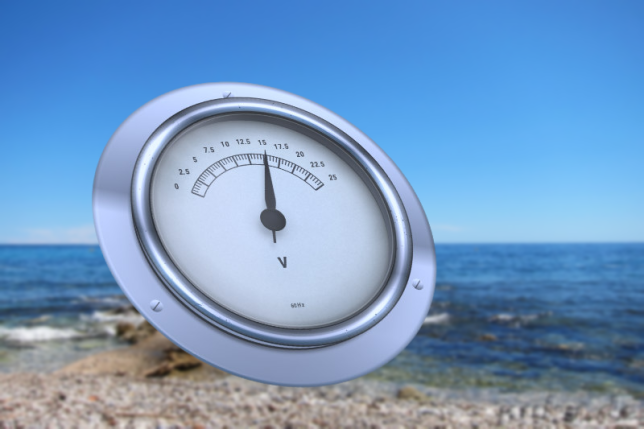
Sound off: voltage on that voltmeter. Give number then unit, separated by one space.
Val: 15 V
